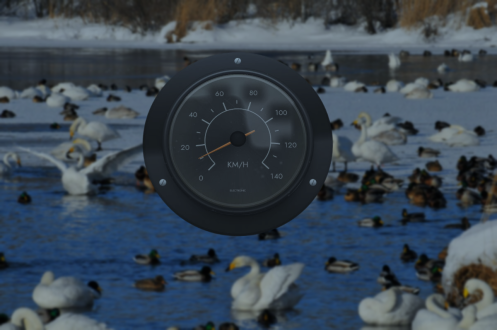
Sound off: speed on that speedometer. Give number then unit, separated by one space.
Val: 10 km/h
